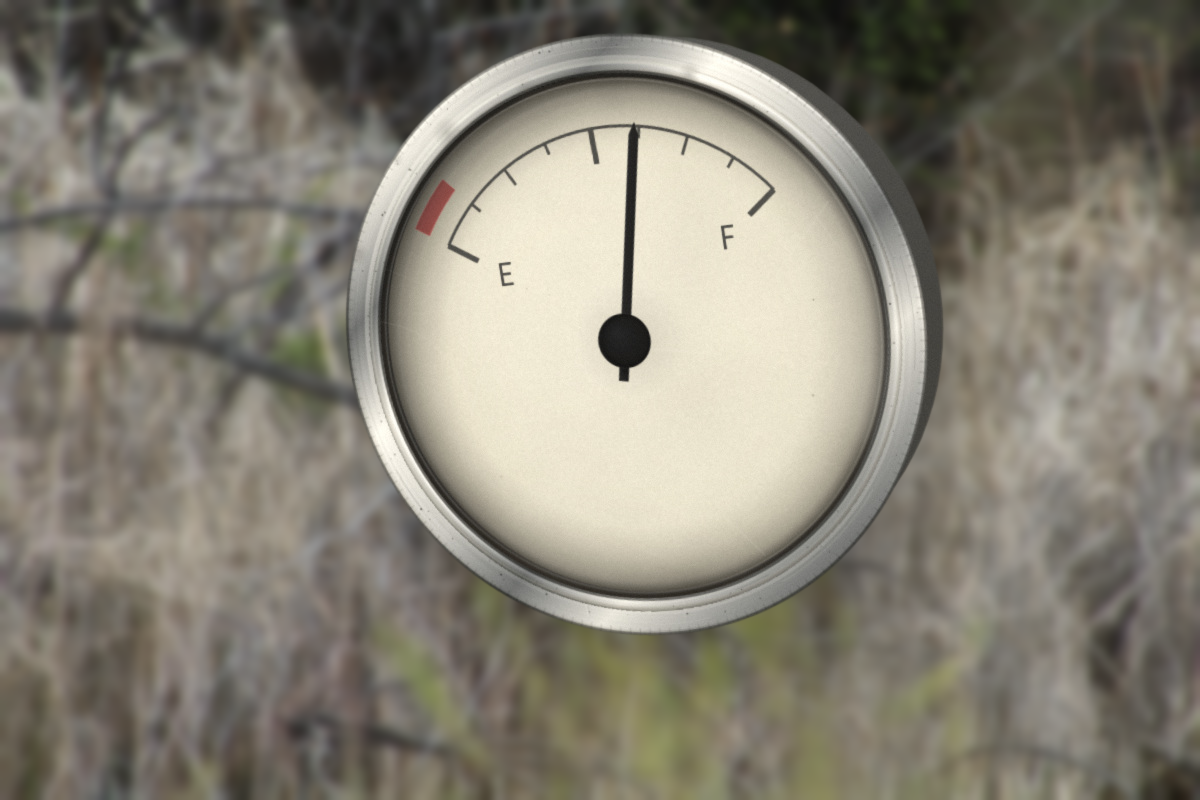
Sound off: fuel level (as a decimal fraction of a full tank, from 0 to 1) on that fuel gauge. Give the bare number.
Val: 0.625
